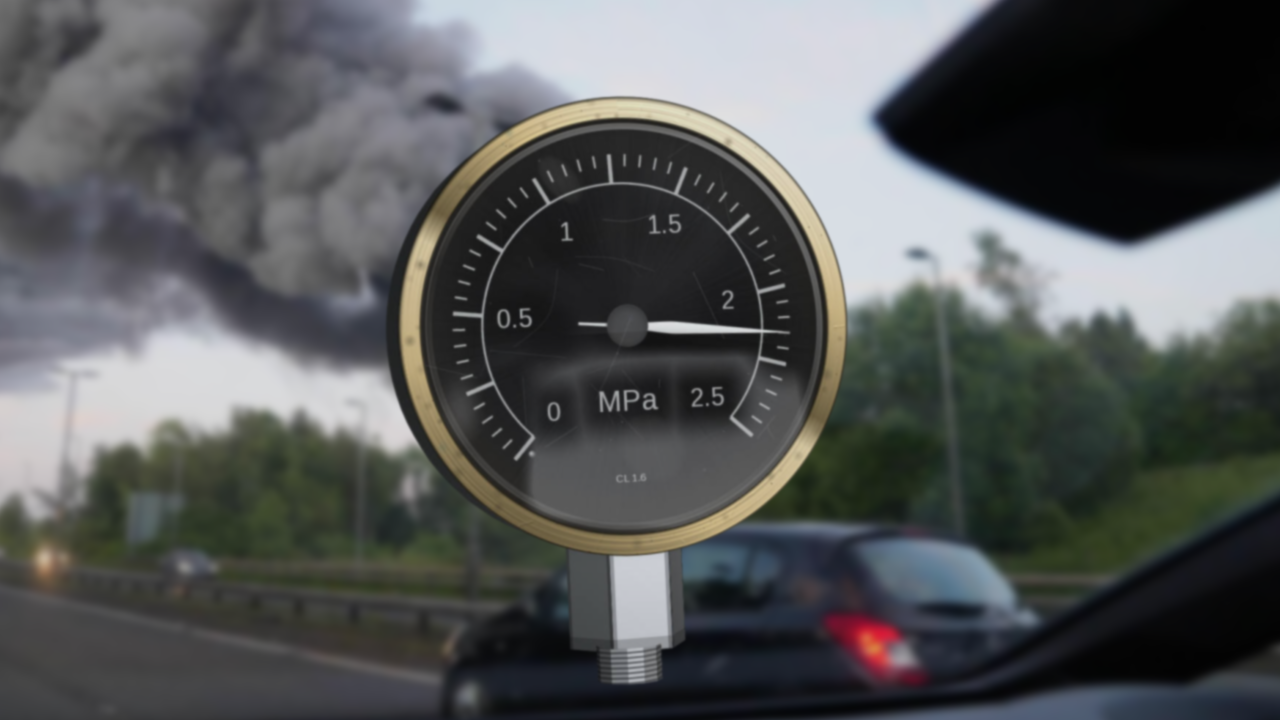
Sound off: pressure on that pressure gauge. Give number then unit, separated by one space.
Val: 2.15 MPa
